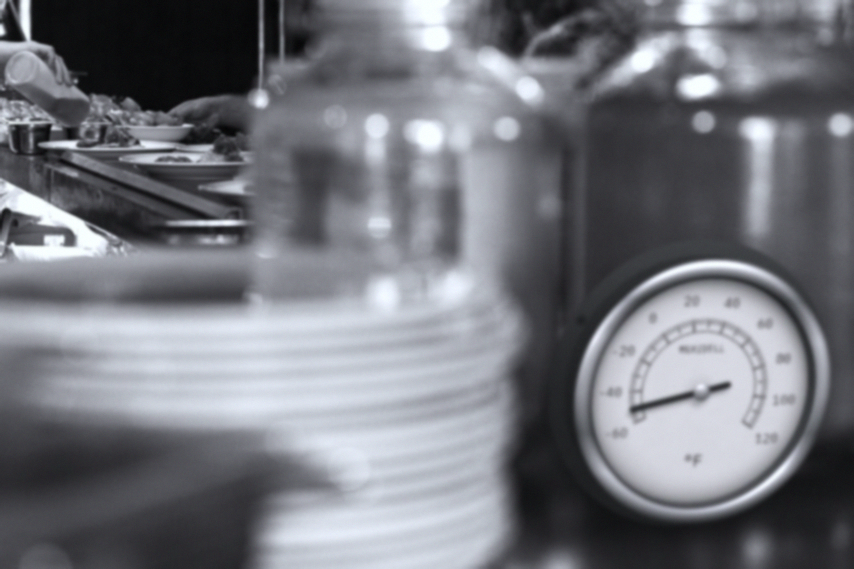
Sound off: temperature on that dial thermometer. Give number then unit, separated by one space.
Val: -50 °F
